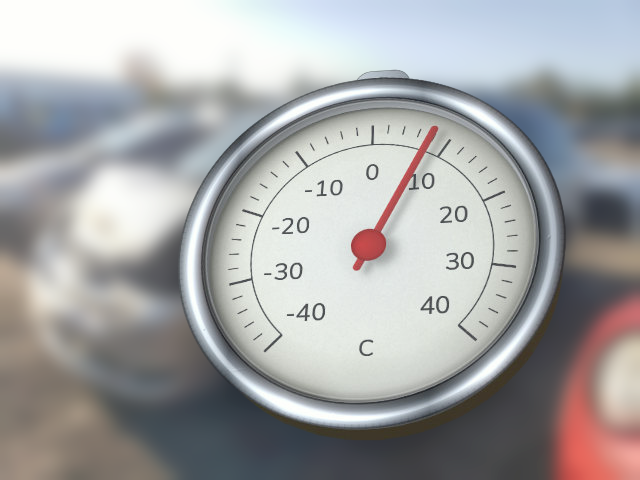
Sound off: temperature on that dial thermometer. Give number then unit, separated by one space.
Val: 8 °C
